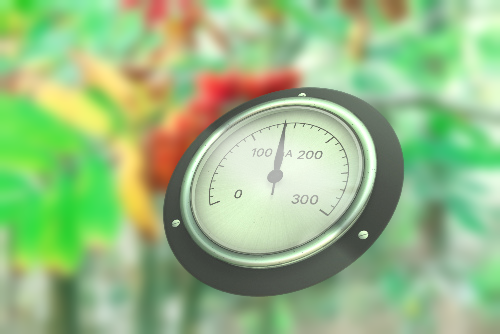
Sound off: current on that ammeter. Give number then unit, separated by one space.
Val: 140 mA
